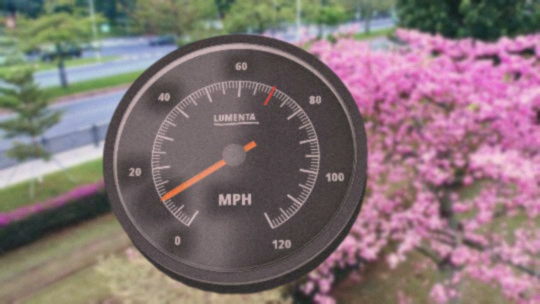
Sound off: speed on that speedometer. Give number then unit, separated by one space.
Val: 10 mph
